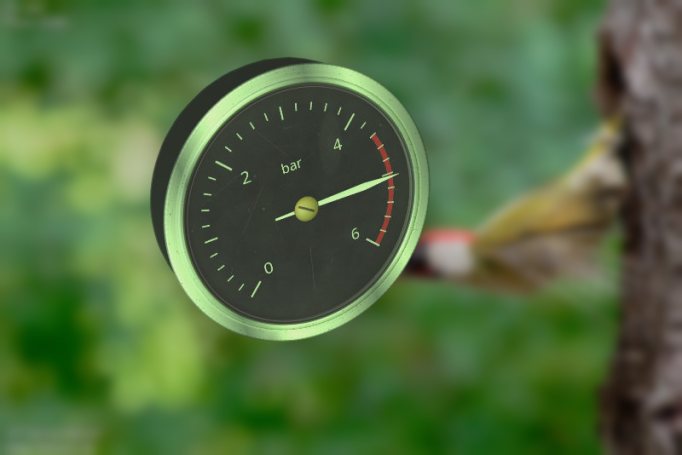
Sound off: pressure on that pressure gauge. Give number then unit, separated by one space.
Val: 5 bar
